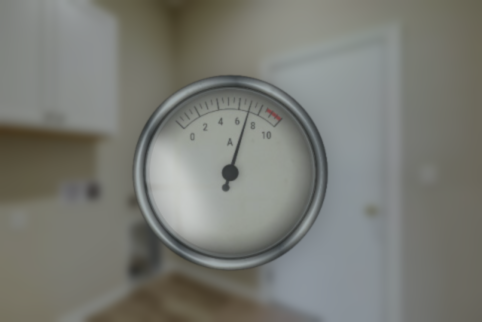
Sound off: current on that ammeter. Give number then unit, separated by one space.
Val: 7 A
